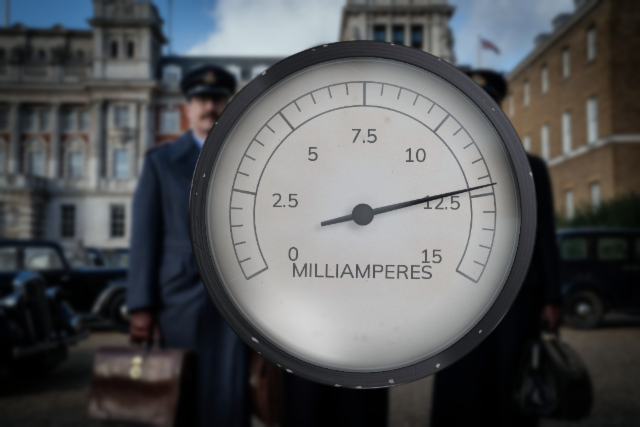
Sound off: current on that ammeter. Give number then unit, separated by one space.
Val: 12.25 mA
